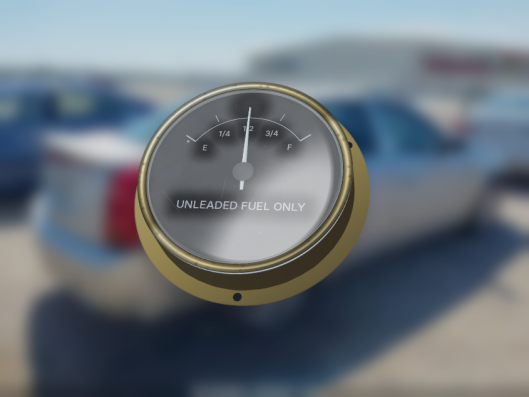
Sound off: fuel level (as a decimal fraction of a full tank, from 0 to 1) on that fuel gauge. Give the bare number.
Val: 0.5
